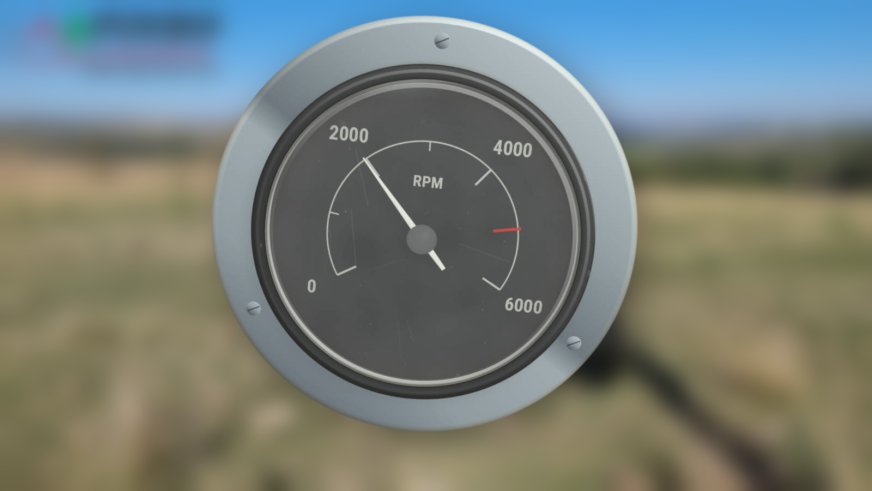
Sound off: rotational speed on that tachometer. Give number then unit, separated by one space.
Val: 2000 rpm
